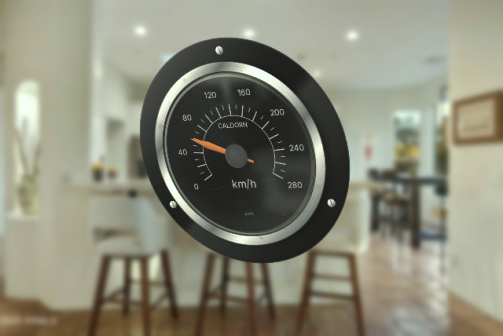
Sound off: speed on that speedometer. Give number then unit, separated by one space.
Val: 60 km/h
